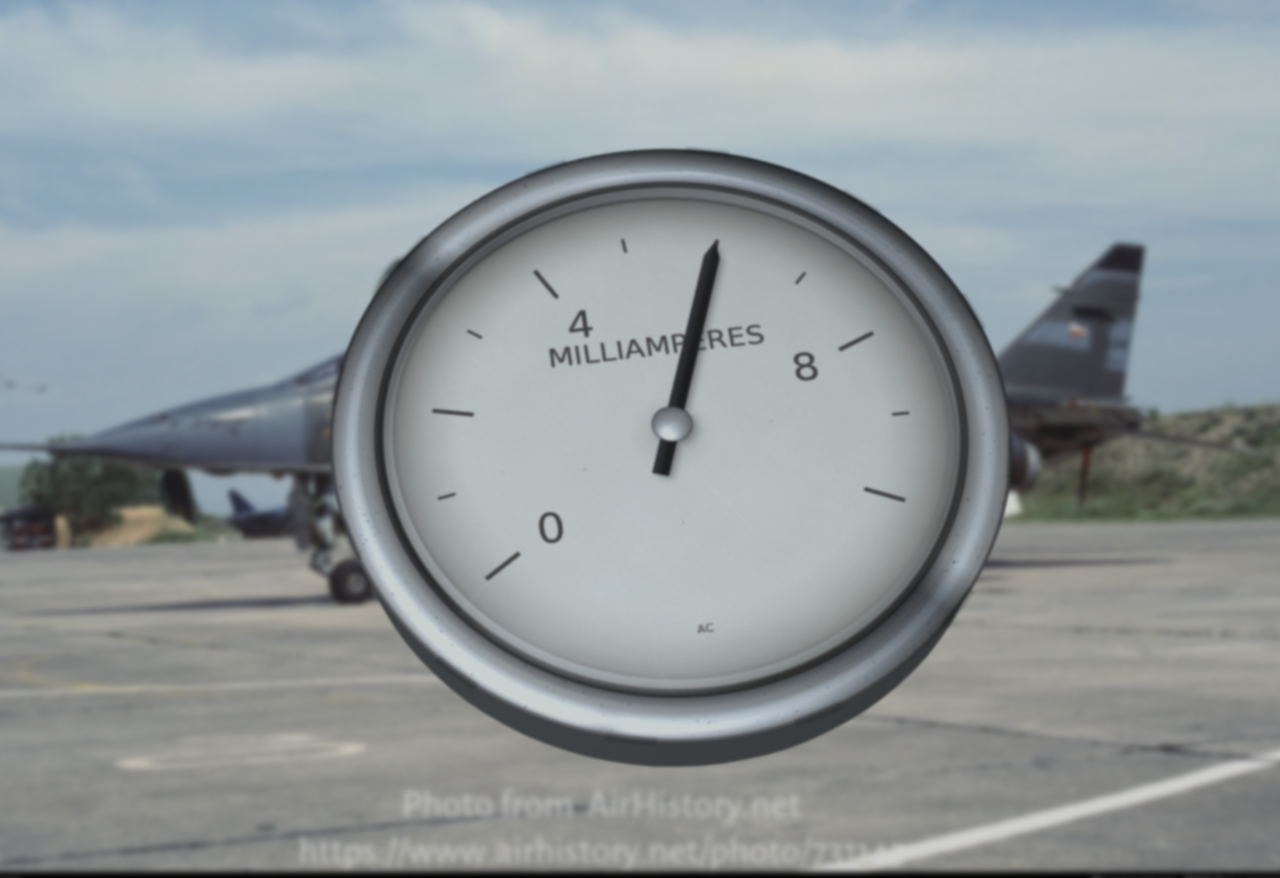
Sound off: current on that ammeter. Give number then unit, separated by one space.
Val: 6 mA
